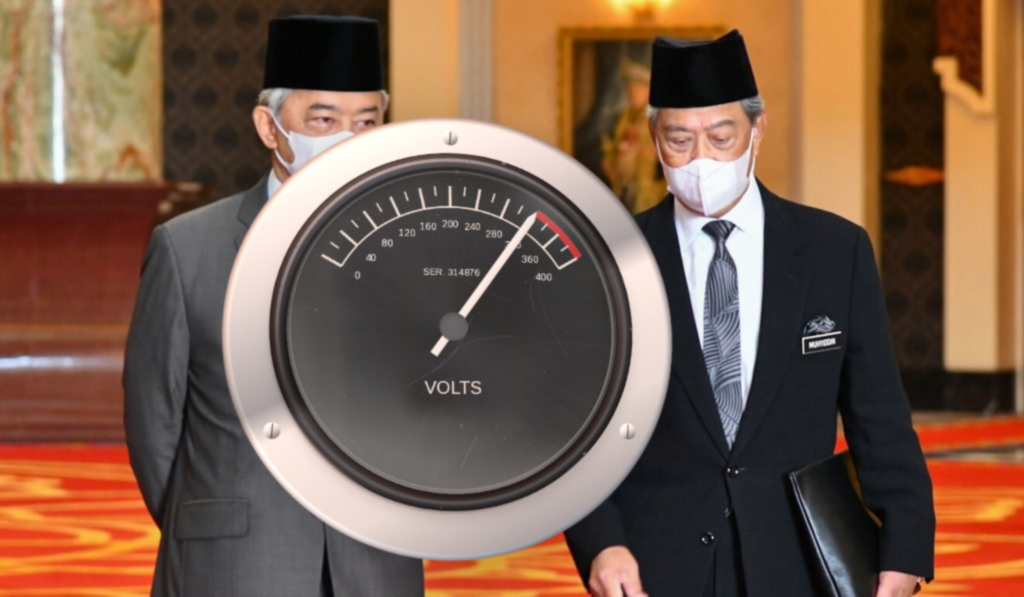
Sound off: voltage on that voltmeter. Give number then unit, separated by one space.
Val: 320 V
